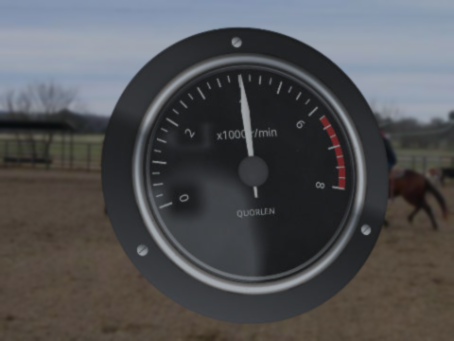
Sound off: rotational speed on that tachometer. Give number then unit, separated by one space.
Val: 4000 rpm
